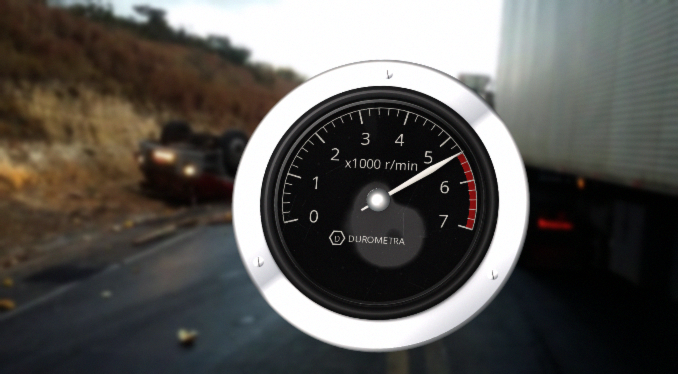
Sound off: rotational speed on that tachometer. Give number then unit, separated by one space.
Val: 5400 rpm
